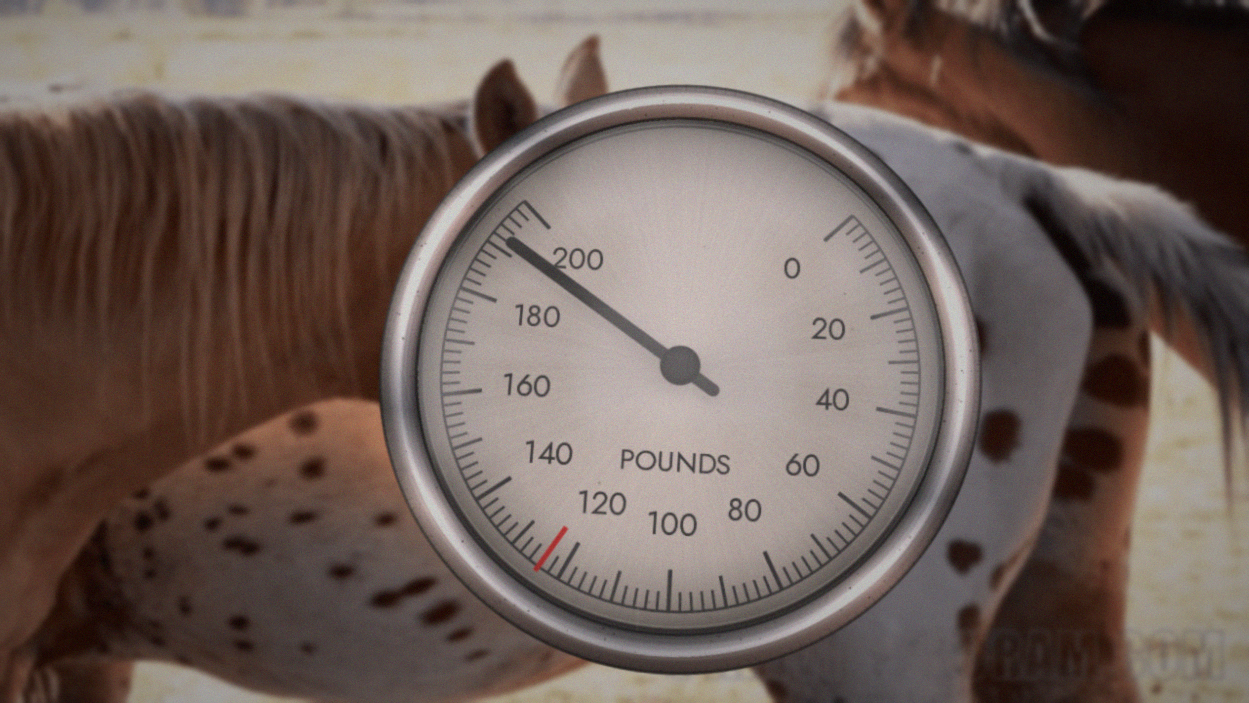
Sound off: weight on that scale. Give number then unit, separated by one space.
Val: 192 lb
